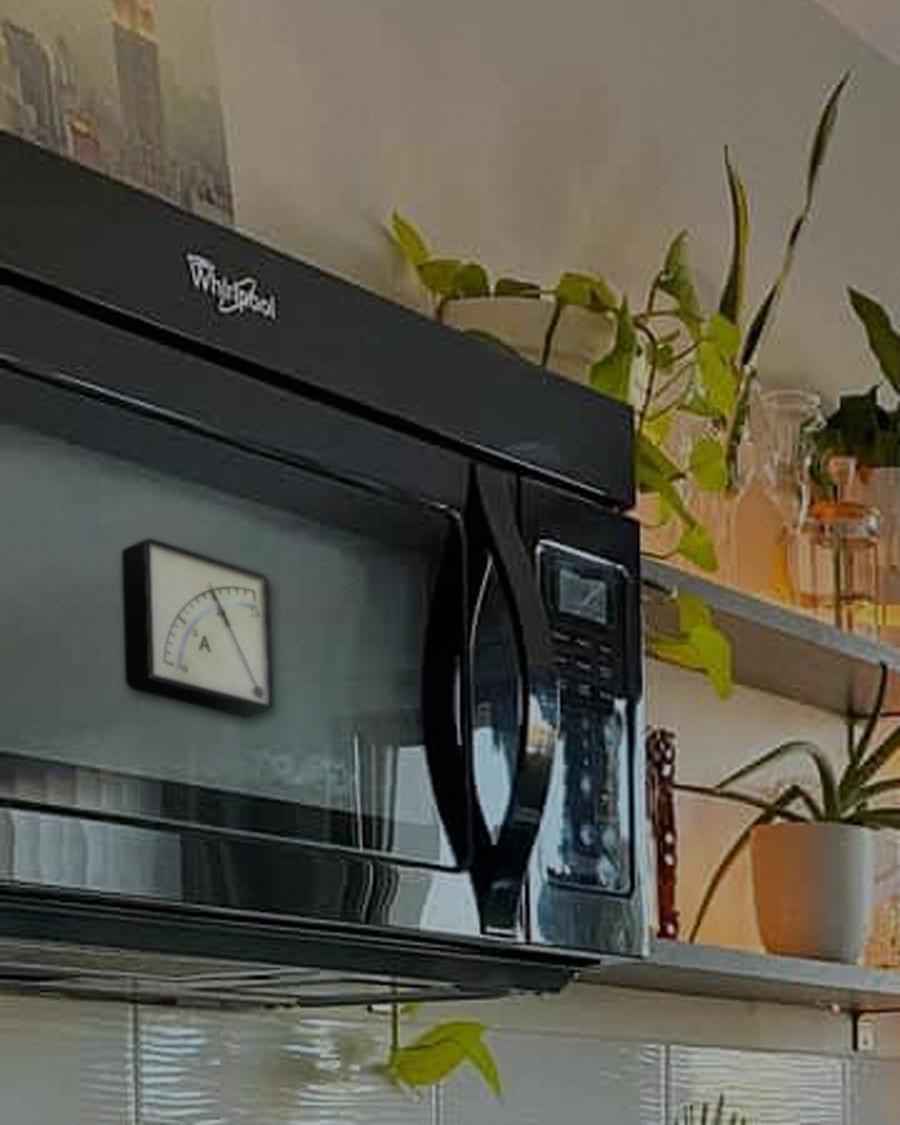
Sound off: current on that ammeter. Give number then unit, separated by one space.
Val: 10 A
